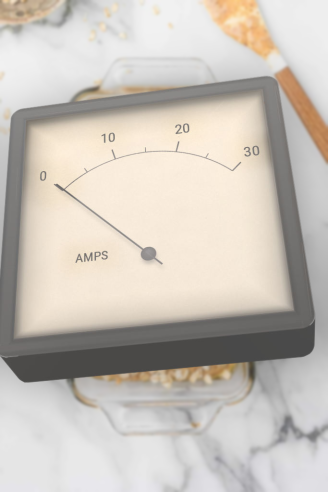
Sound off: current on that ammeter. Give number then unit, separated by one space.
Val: 0 A
